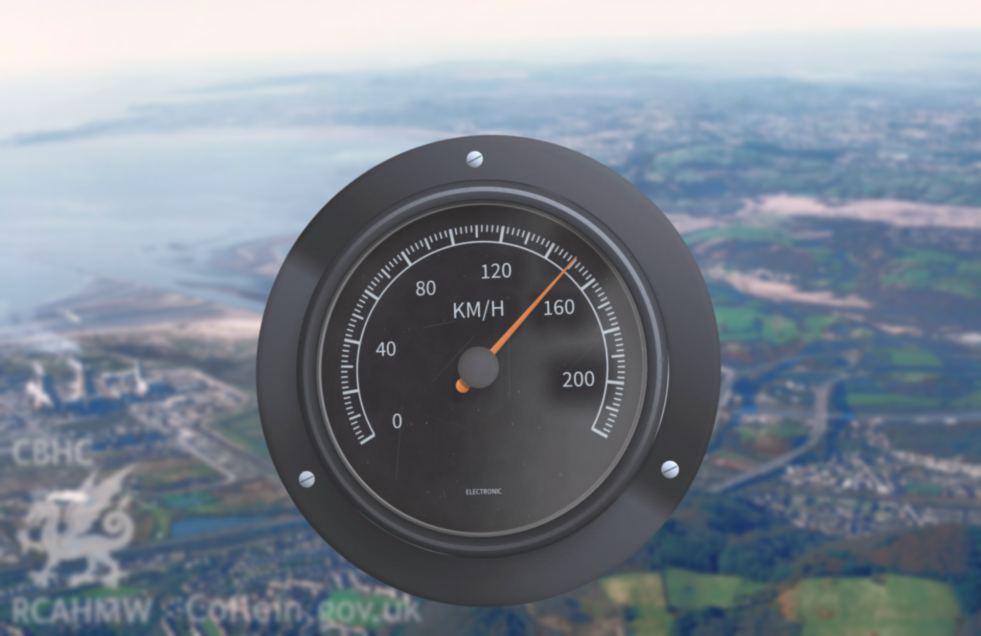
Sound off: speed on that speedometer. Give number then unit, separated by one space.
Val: 150 km/h
